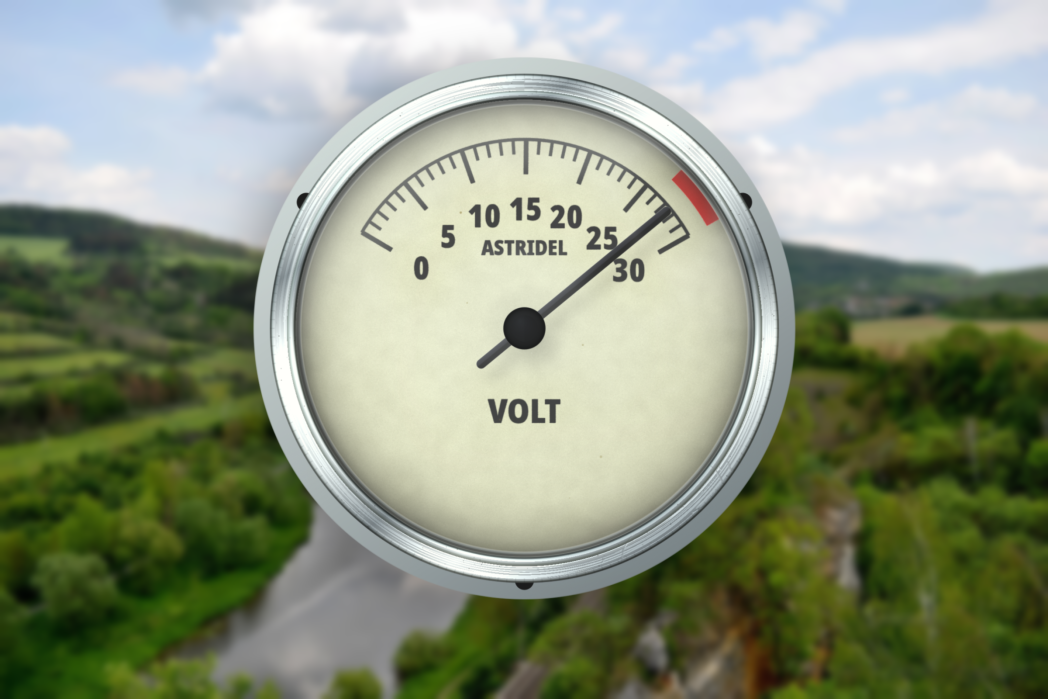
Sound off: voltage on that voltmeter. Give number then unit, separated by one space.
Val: 27.5 V
